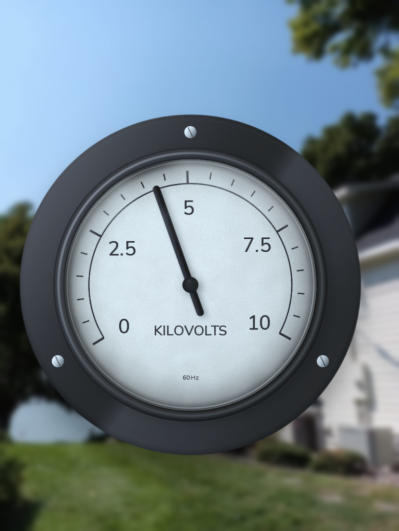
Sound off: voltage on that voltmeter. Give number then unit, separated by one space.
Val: 4.25 kV
